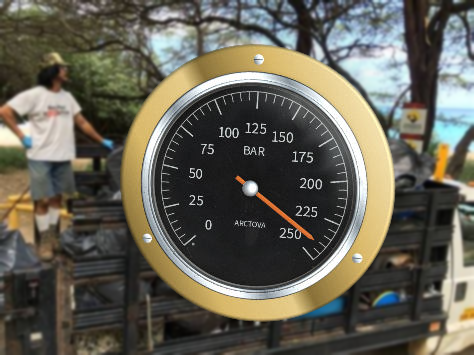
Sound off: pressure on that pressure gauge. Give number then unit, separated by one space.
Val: 240 bar
